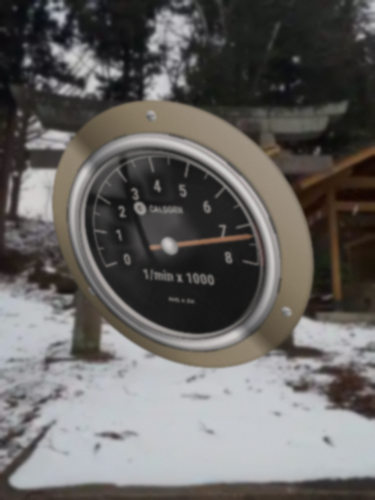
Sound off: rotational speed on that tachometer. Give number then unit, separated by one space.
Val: 7250 rpm
